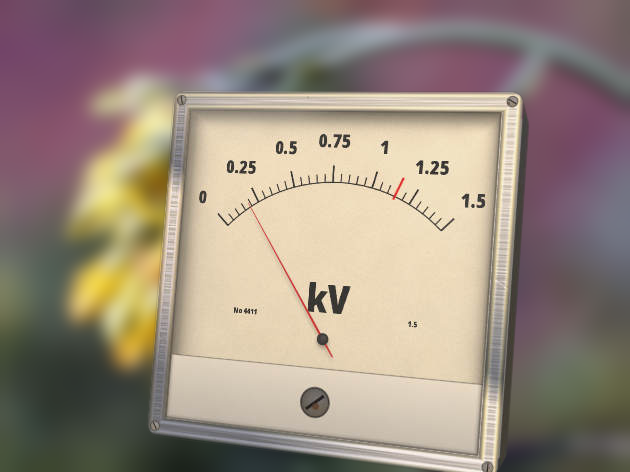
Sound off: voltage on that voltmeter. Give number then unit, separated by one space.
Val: 0.2 kV
